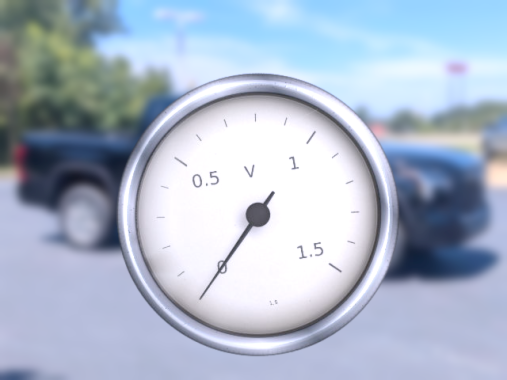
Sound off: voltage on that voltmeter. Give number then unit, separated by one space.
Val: 0 V
